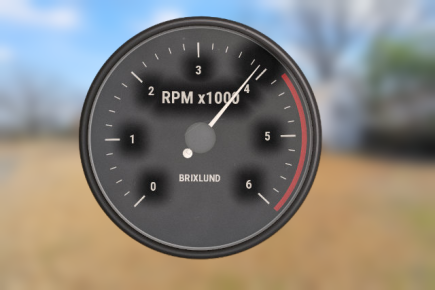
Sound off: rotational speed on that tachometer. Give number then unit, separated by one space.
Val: 3900 rpm
